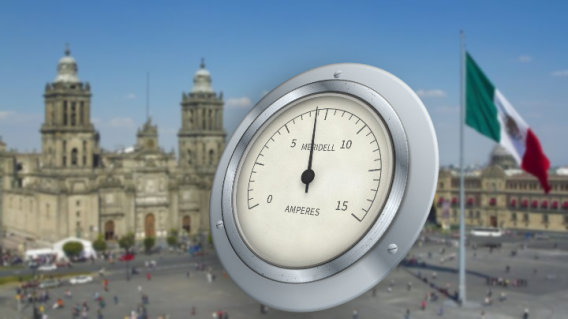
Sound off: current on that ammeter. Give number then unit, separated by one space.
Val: 7 A
